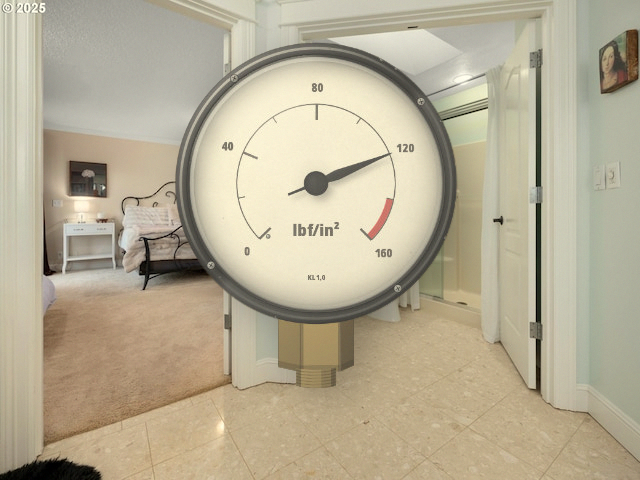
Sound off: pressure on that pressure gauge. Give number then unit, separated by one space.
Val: 120 psi
